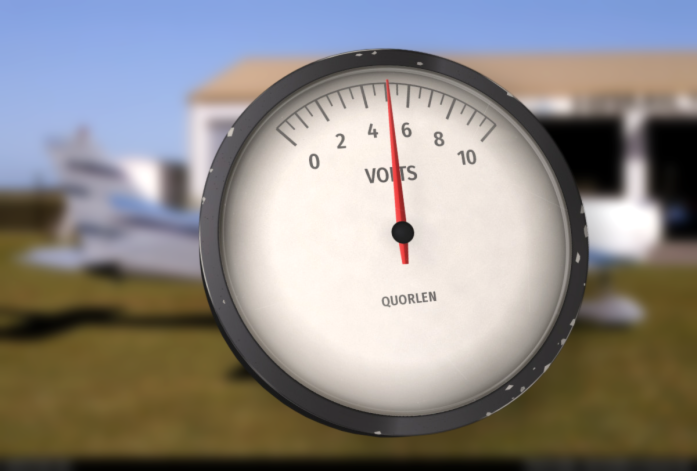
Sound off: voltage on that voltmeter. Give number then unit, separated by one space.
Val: 5 V
